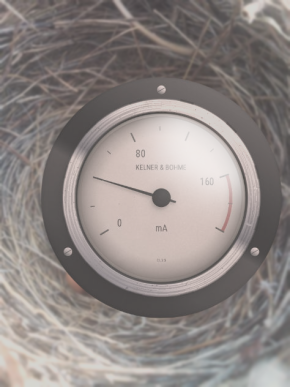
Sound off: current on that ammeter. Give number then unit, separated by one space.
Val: 40 mA
